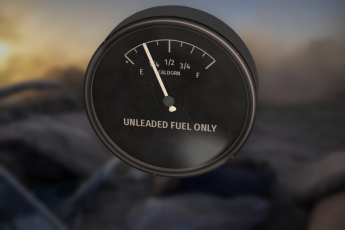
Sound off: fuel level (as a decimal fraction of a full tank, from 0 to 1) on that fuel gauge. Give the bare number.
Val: 0.25
